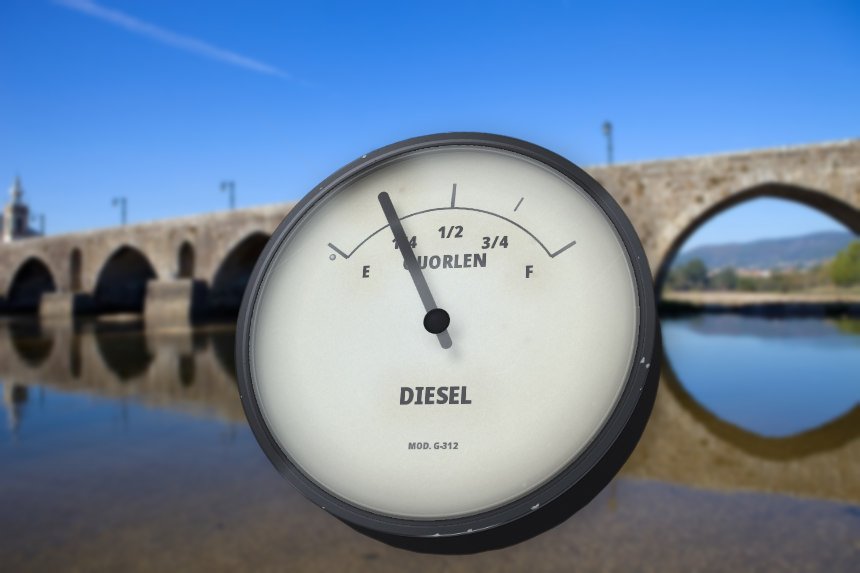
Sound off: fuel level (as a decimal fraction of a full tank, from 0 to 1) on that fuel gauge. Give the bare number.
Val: 0.25
